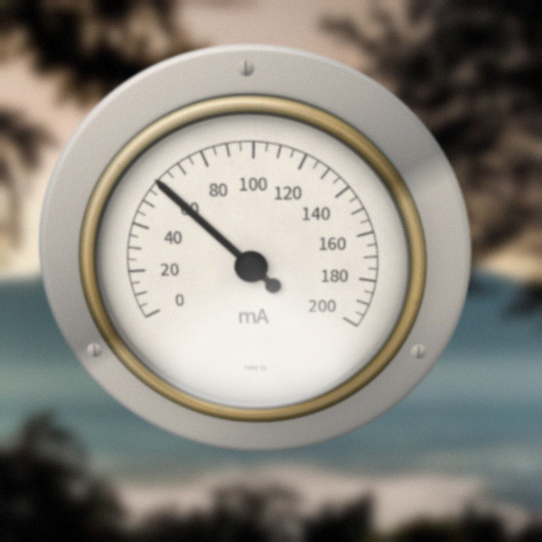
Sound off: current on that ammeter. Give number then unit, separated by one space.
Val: 60 mA
